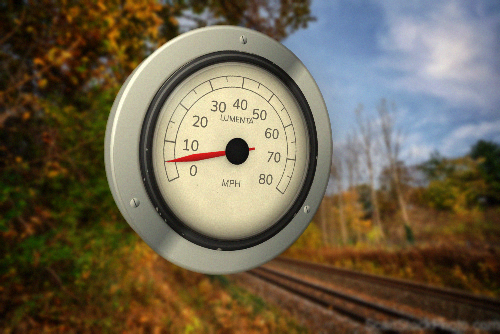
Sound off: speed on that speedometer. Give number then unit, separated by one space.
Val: 5 mph
